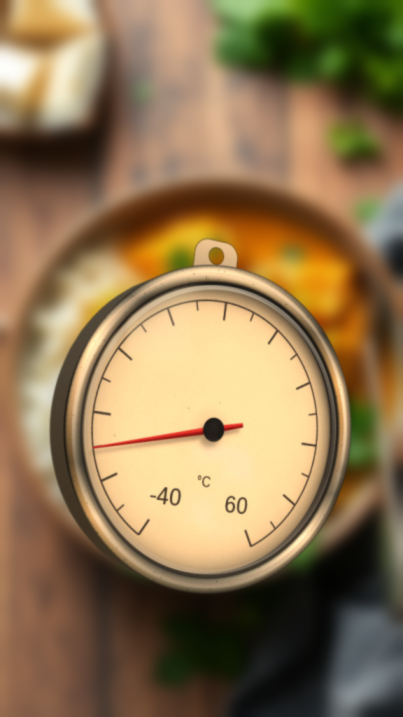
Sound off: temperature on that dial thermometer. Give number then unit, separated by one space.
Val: -25 °C
